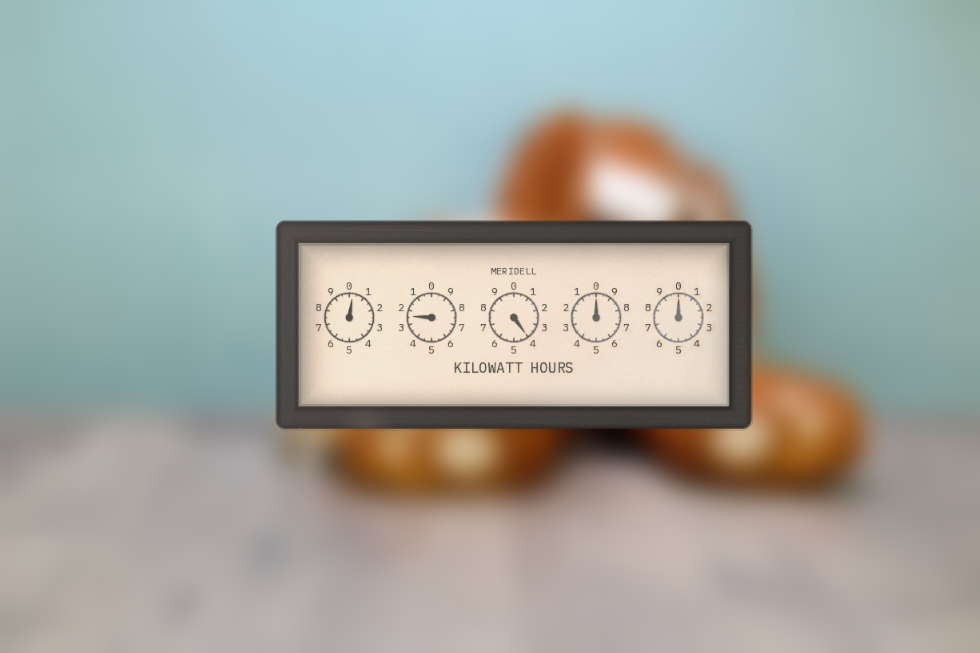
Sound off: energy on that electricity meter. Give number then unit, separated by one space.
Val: 2400 kWh
